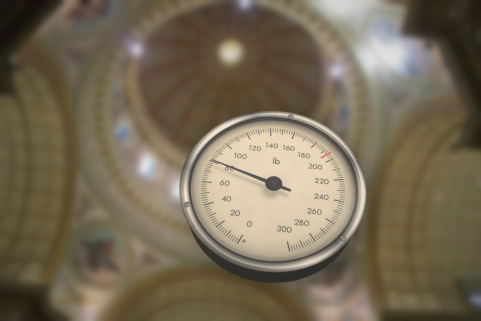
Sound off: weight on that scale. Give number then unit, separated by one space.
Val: 80 lb
